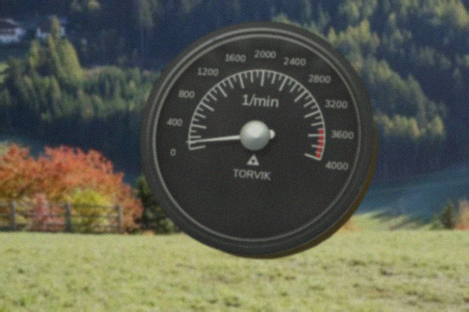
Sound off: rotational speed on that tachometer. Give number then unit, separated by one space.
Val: 100 rpm
